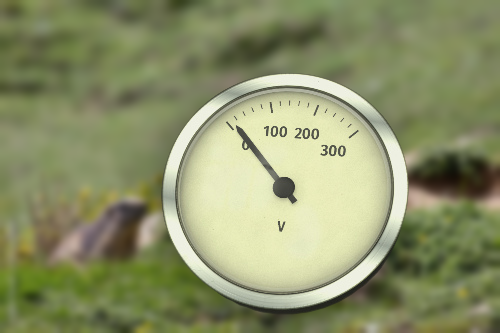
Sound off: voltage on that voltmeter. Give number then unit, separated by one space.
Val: 10 V
